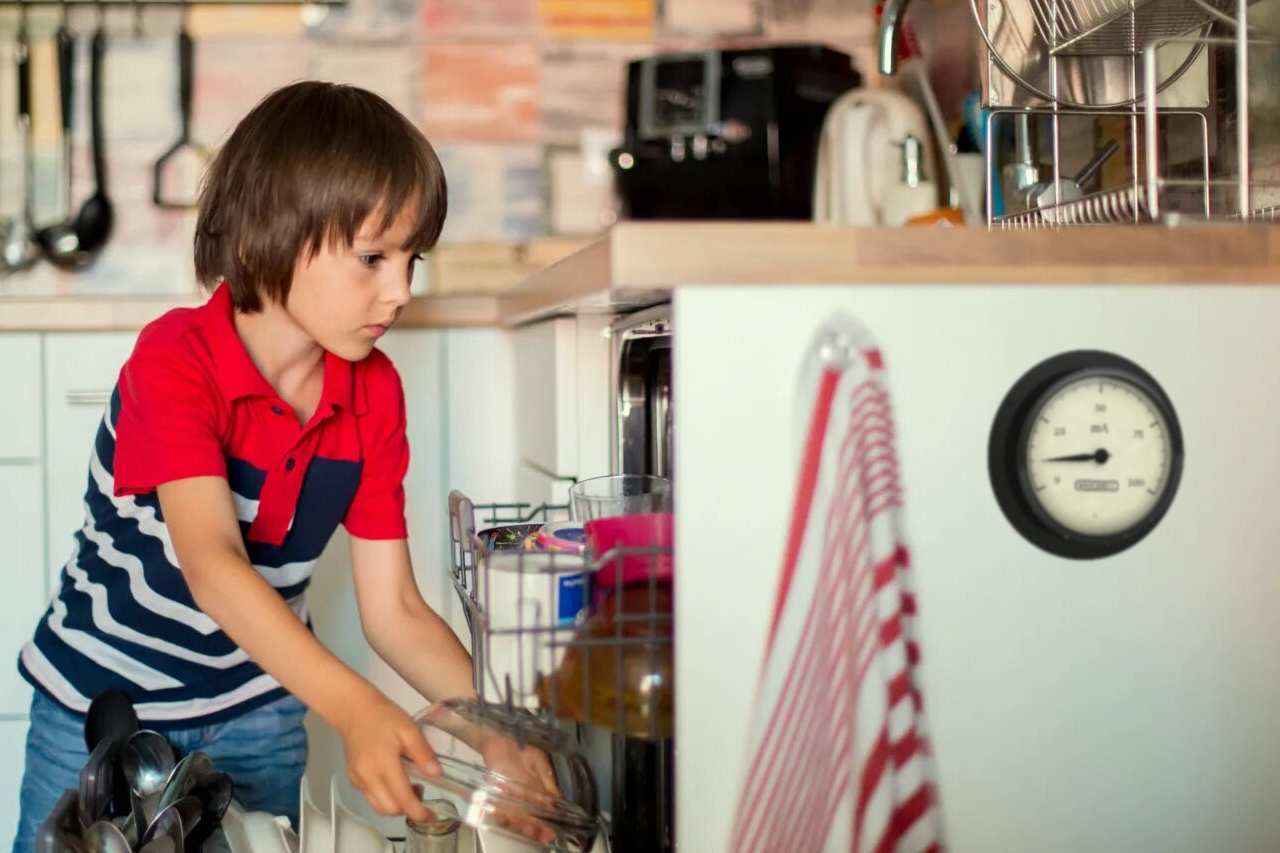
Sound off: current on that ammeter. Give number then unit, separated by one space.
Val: 10 mA
